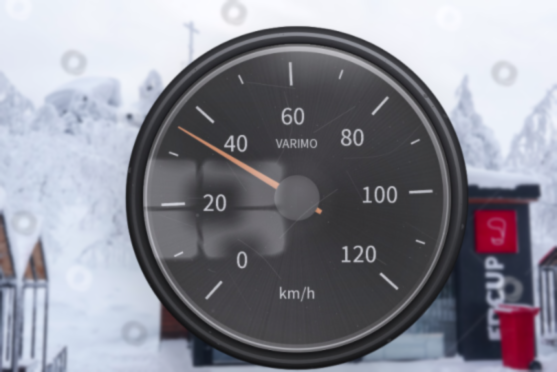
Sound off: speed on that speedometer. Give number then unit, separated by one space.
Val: 35 km/h
